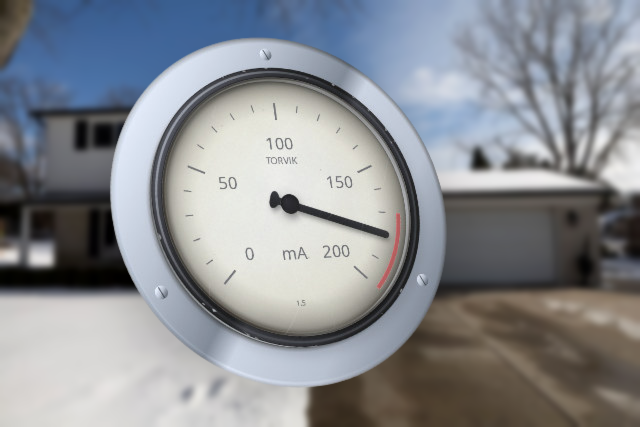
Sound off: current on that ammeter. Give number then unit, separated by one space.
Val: 180 mA
